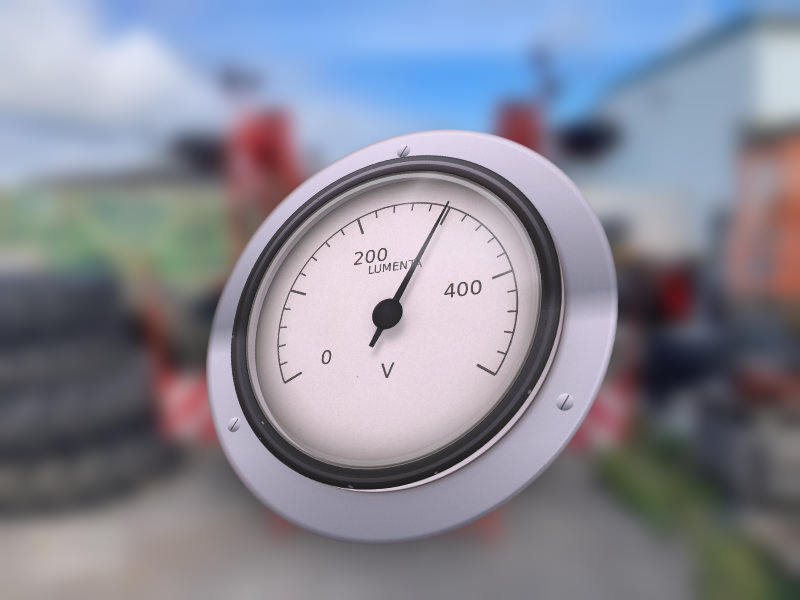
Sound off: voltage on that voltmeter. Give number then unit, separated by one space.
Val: 300 V
